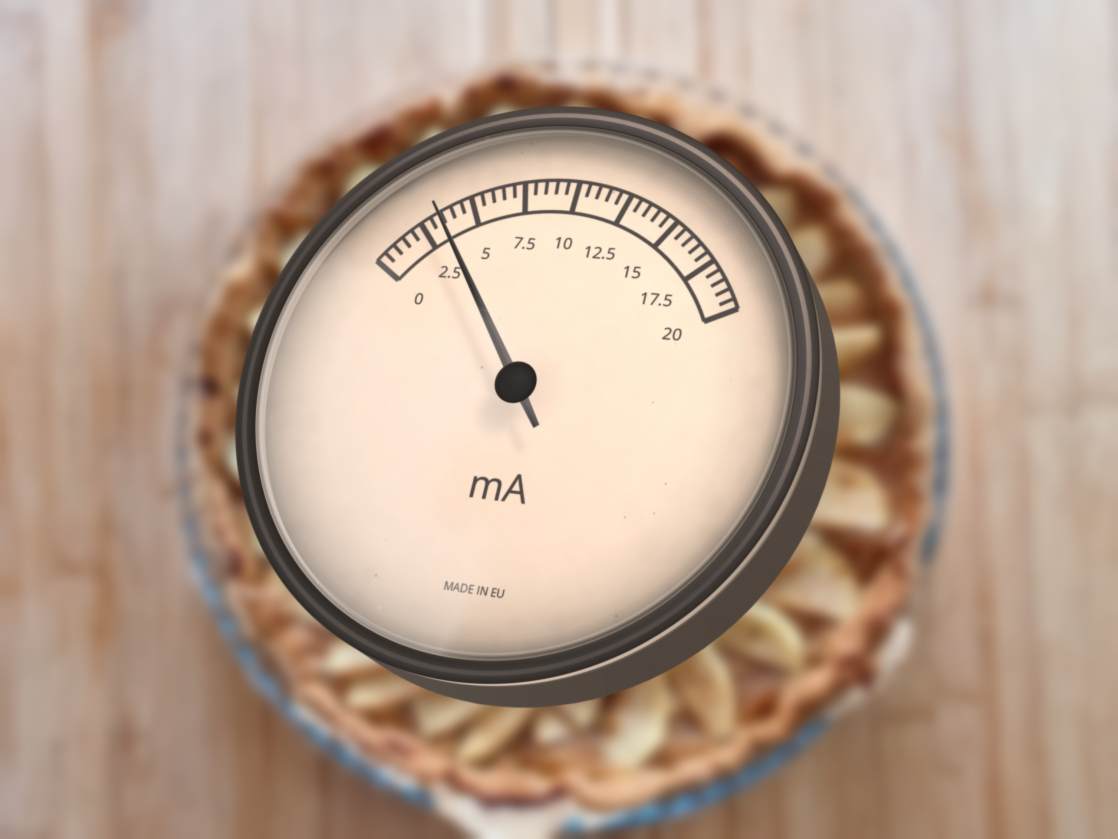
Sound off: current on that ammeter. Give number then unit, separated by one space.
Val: 3.5 mA
